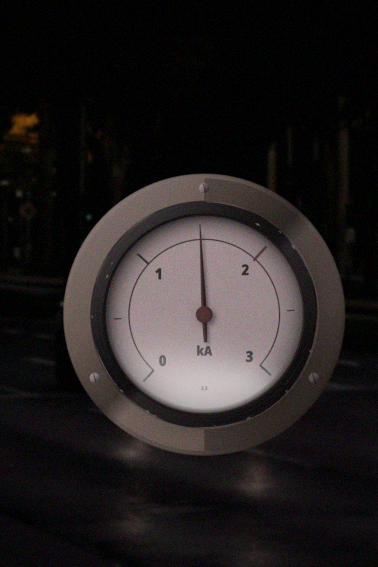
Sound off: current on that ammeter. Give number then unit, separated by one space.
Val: 1.5 kA
